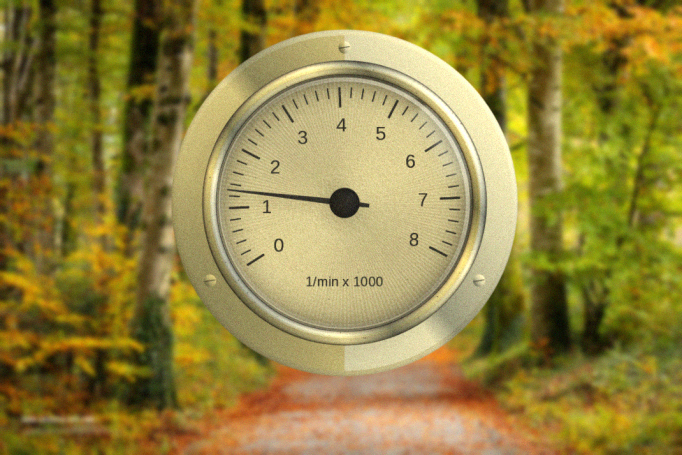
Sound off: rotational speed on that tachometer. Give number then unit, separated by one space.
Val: 1300 rpm
